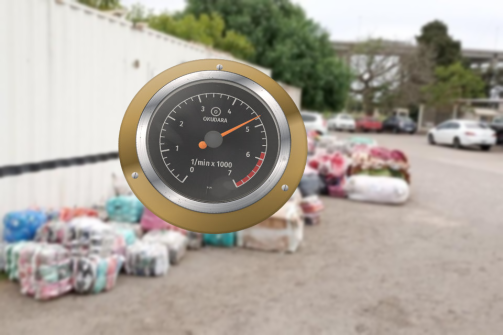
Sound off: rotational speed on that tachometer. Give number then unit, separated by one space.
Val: 4800 rpm
